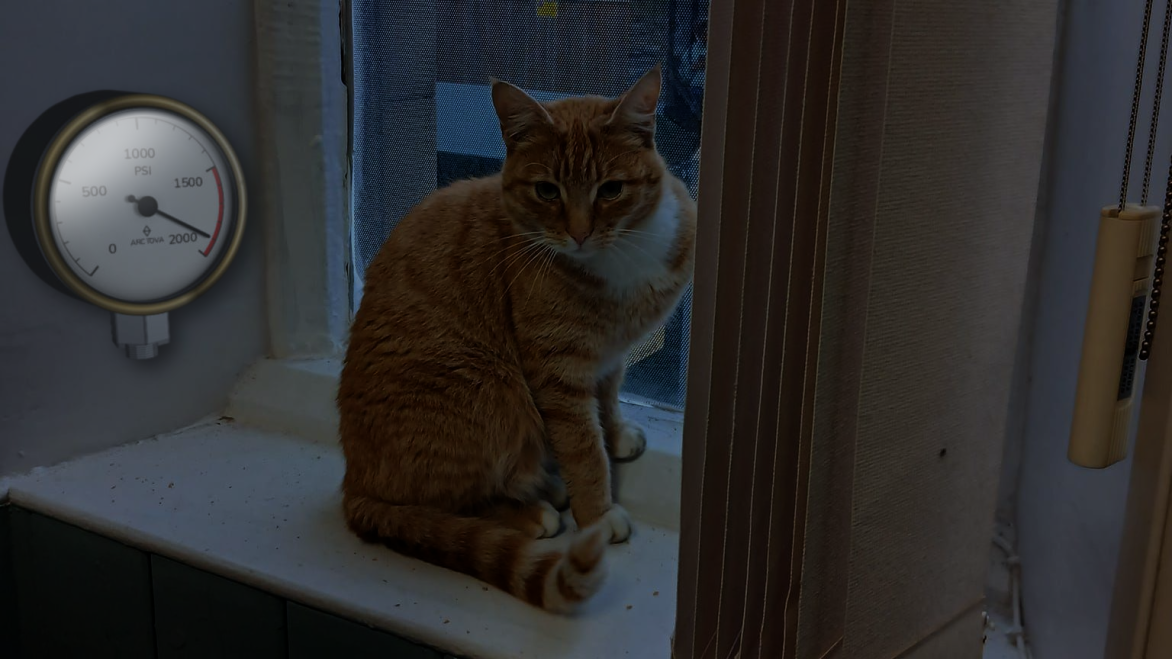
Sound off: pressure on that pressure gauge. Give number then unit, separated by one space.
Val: 1900 psi
